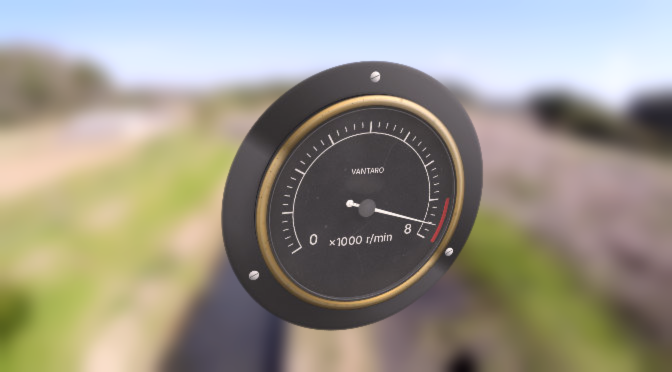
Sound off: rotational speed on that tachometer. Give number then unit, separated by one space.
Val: 7600 rpm
